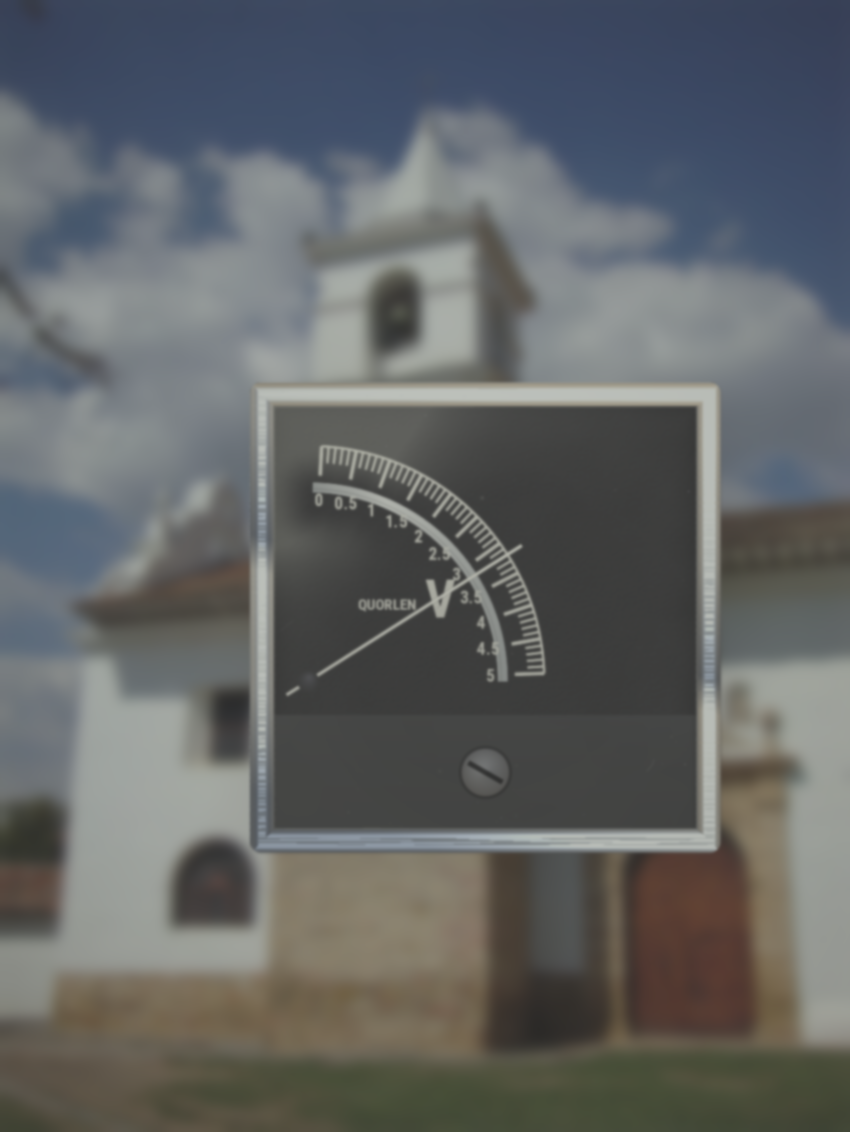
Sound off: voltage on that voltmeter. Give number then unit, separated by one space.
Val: 3.2 V
